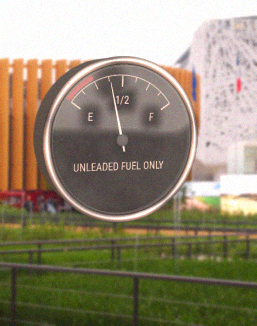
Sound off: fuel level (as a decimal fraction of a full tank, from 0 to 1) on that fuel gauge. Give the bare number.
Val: 0.375
